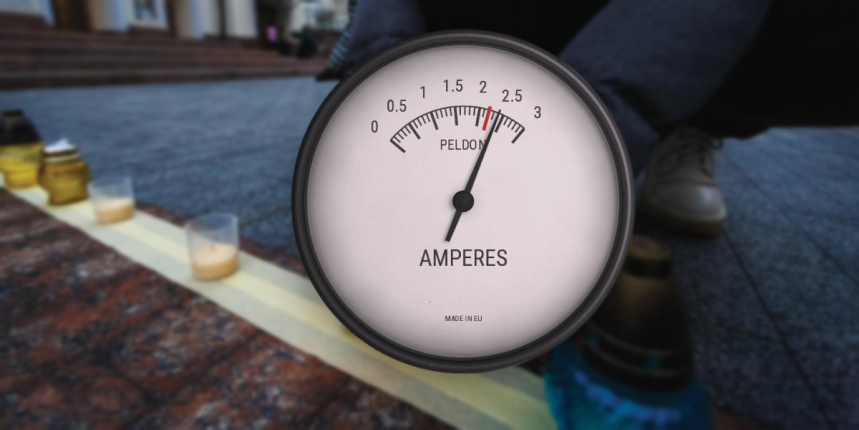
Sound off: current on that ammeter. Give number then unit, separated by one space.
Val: 2.4 A
